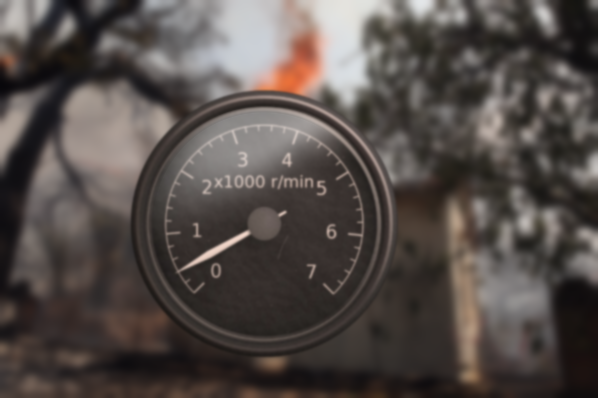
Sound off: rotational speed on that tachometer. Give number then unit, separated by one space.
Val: 400 rpm
